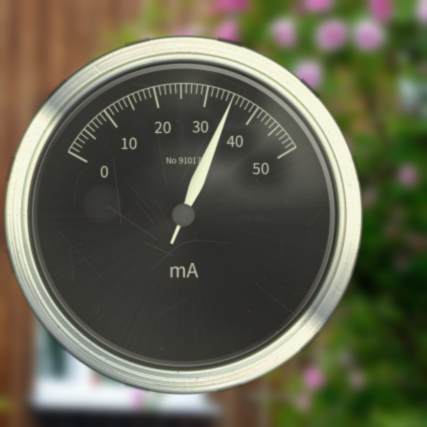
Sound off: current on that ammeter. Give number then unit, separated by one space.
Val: 35 mA
